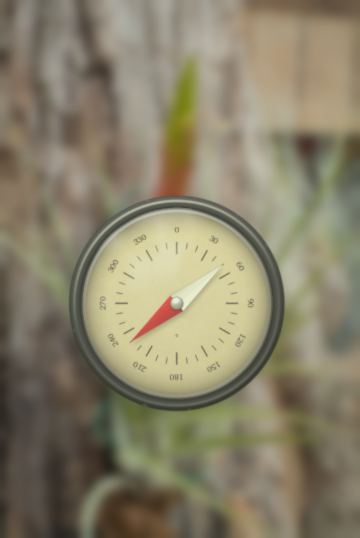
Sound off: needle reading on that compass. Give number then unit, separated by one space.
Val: 230 °
